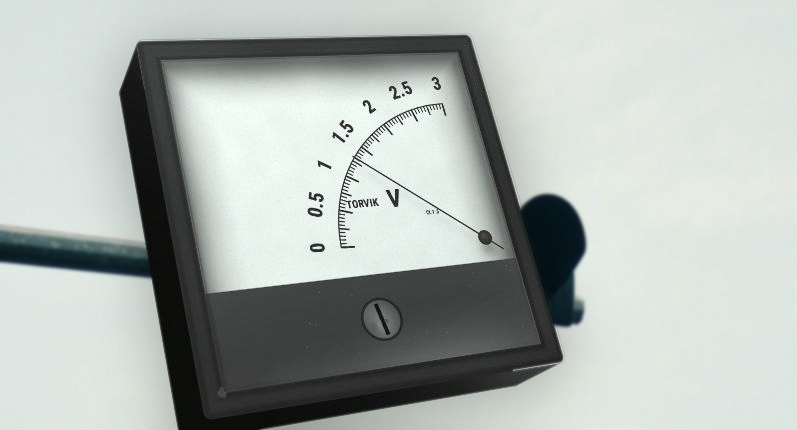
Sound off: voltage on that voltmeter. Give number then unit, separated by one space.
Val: 1.25 V
